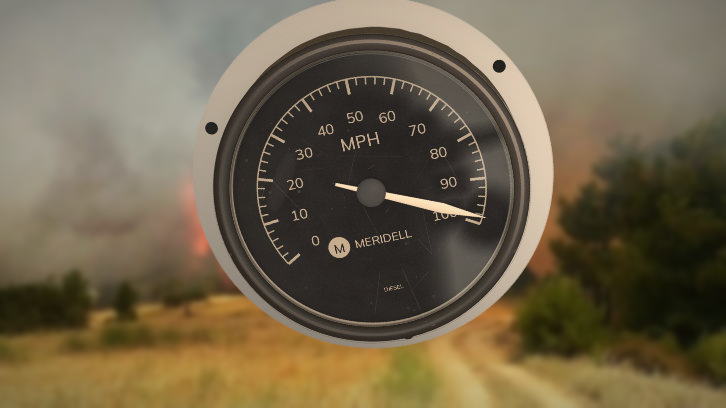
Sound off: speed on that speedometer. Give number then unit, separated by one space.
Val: 98 mph
